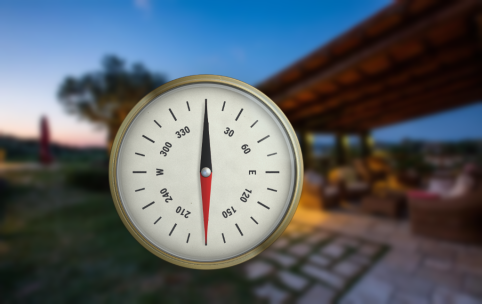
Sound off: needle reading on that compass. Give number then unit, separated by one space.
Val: 180 °
